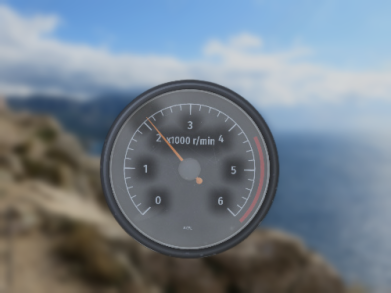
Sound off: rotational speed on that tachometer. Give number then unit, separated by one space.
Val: 2100 rpm
